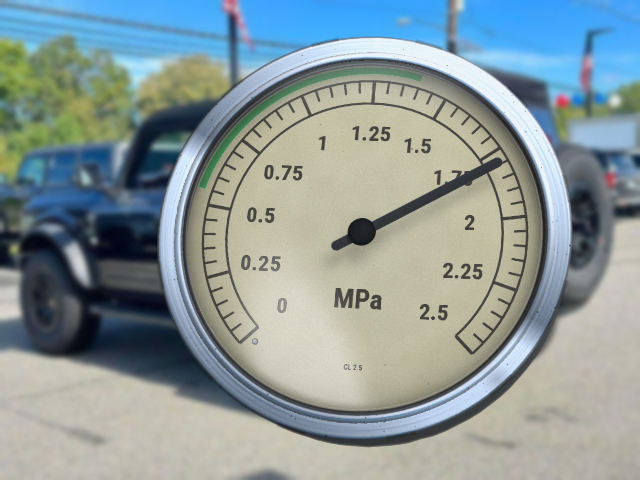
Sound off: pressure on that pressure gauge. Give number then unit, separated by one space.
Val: 1.8 MPa
